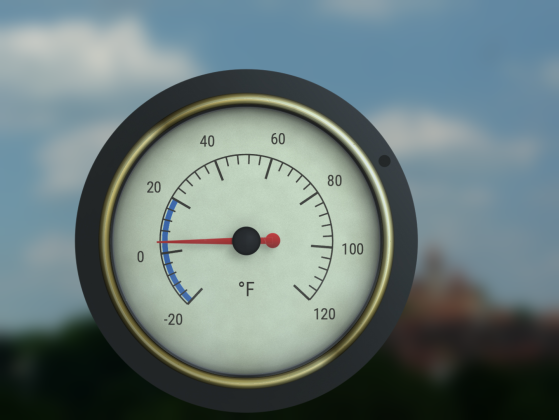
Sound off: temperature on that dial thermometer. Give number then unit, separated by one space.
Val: 4 °F
